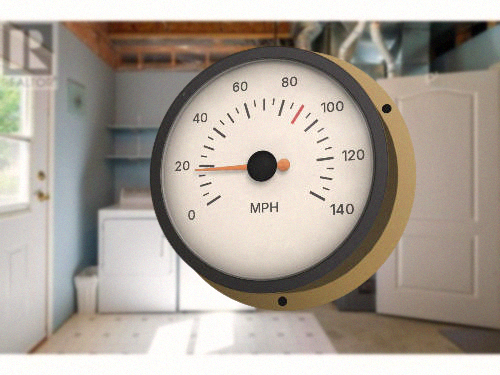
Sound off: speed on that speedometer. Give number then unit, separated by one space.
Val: 17.5 mph
